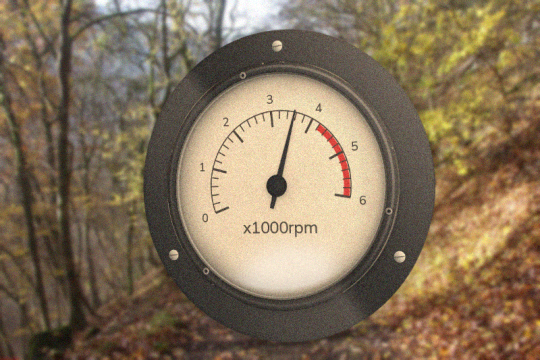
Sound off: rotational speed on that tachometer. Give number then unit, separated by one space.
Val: 3600 rpm
